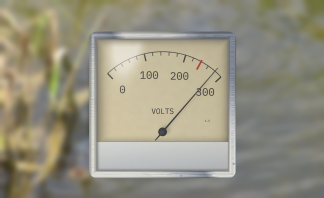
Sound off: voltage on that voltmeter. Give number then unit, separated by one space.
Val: 280 V
